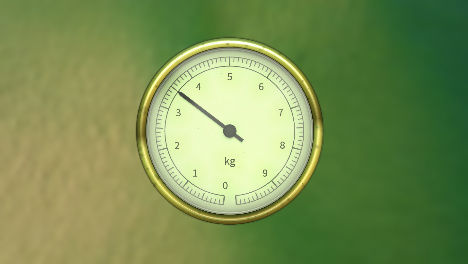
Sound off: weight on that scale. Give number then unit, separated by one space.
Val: 3.5 kg
